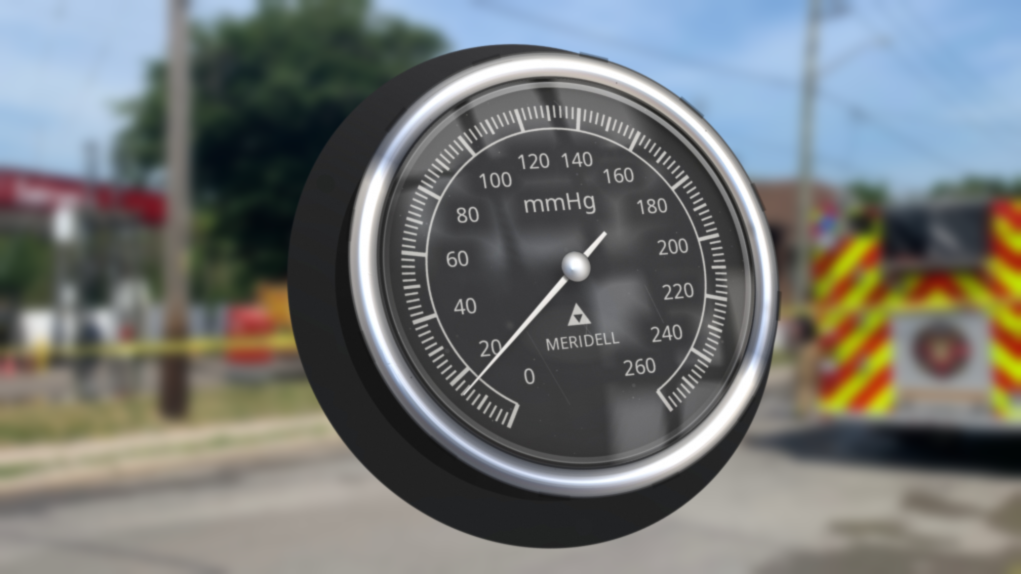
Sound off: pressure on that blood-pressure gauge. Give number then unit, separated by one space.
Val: 16 mmHg
